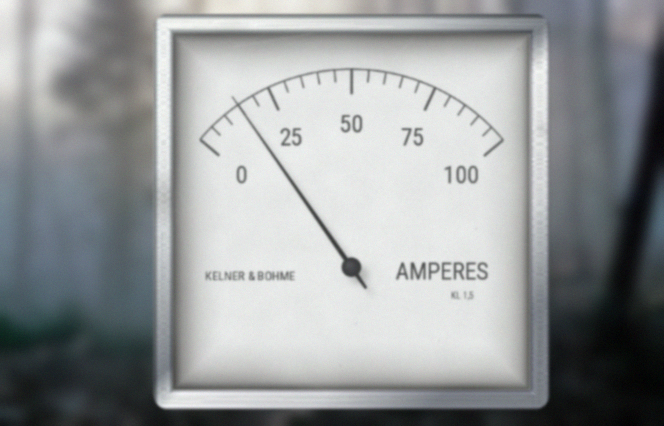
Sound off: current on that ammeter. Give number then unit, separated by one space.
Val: 15 A
